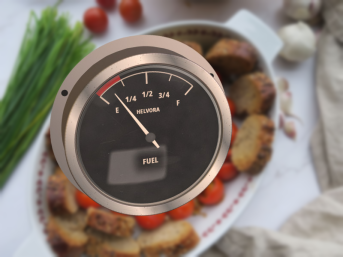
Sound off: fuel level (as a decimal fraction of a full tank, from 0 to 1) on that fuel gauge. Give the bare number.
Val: 0.125
